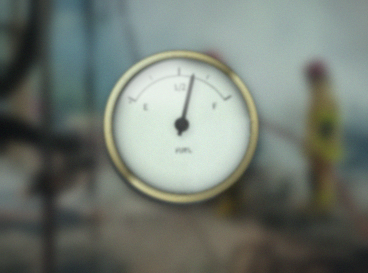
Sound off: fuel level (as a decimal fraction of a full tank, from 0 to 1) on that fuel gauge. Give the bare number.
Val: 0.625
